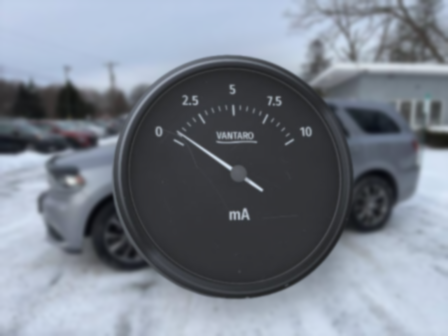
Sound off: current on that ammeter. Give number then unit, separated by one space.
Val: 0.5 mA
